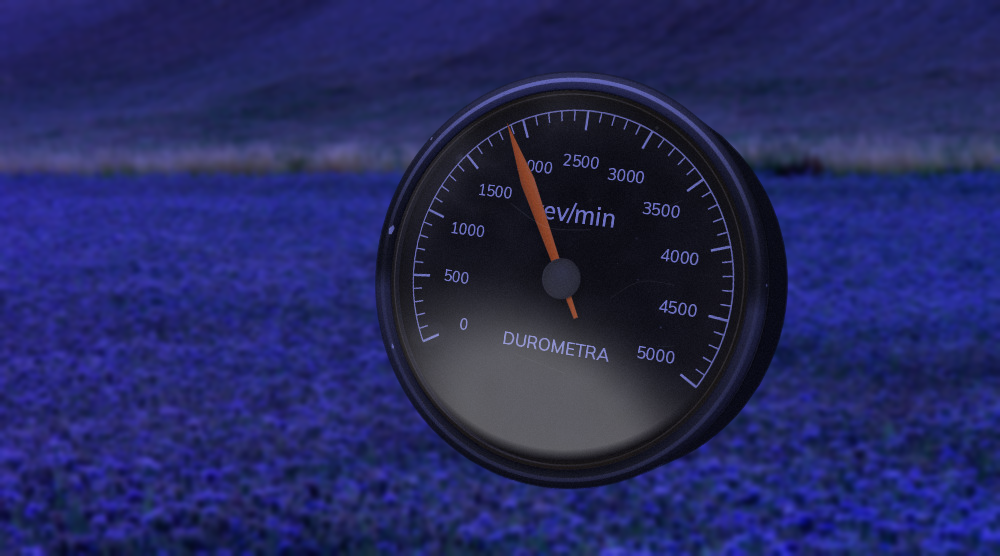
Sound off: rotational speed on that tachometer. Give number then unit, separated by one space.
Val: 1900 rpm
